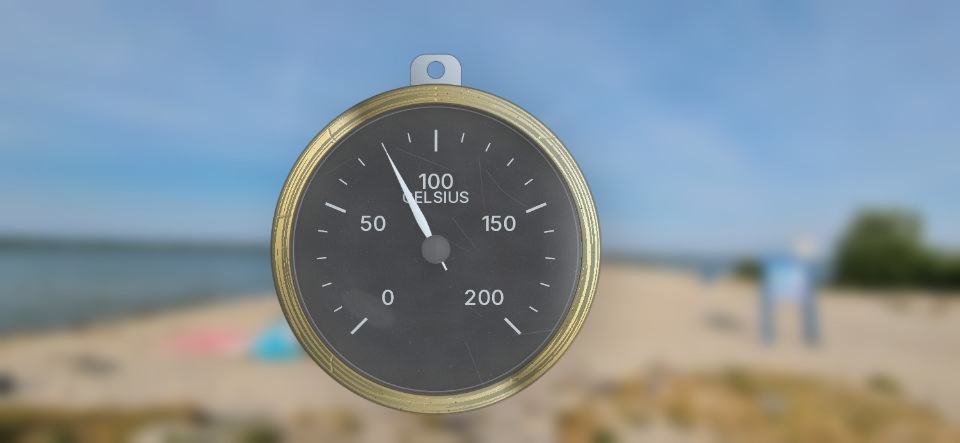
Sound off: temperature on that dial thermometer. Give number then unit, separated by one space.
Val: 80 °C
